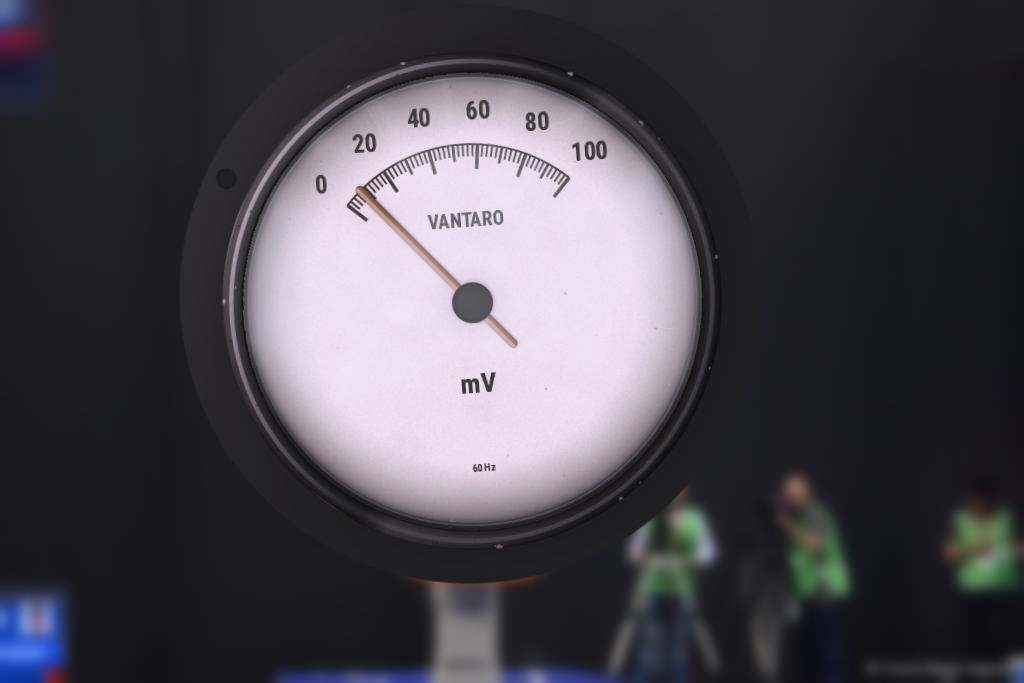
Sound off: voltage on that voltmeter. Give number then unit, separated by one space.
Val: 8 mV
